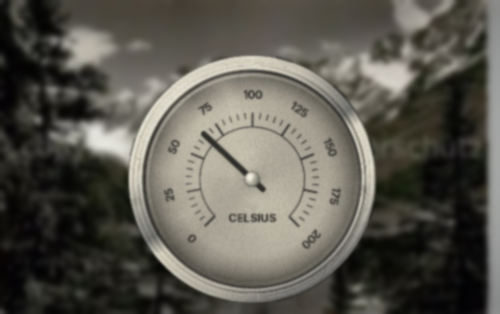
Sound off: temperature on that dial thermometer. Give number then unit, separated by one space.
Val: 65 °C
